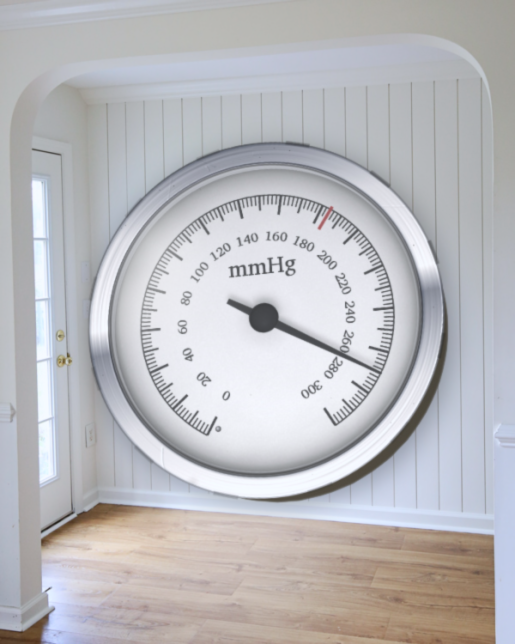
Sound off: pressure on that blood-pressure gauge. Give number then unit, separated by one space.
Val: 270 mmHg
